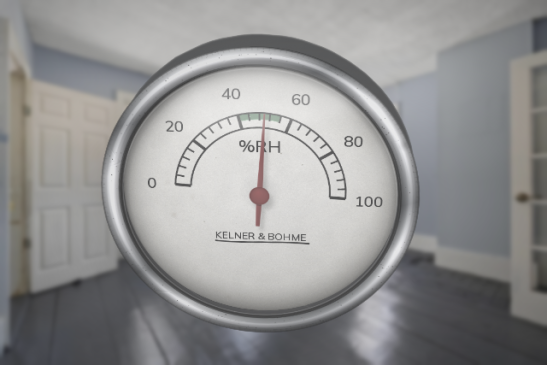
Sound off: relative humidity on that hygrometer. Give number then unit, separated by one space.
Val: 50 %
